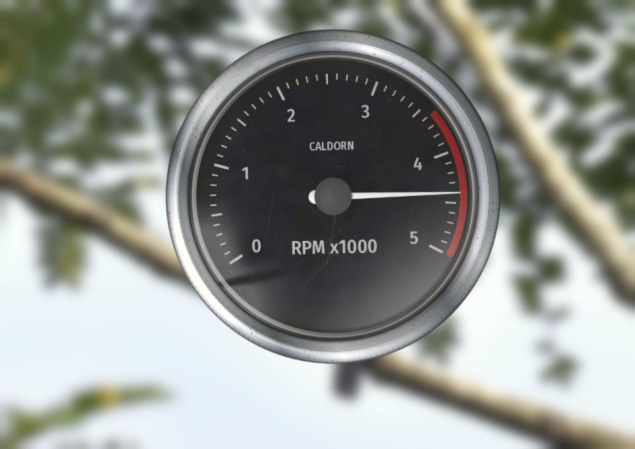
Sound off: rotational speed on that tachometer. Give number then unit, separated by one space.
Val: 4400 rpm
